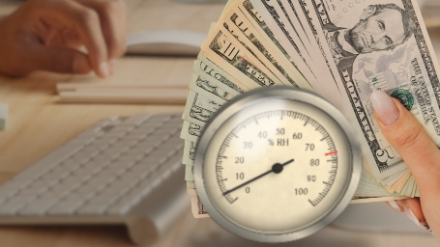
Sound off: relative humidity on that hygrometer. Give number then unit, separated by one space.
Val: 5 %
